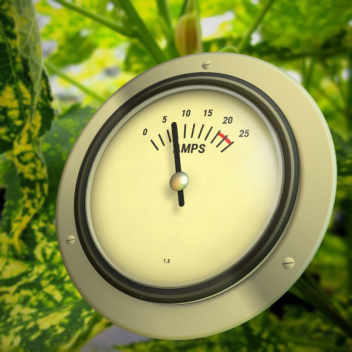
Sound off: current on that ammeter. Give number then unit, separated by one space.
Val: 7.5 A
